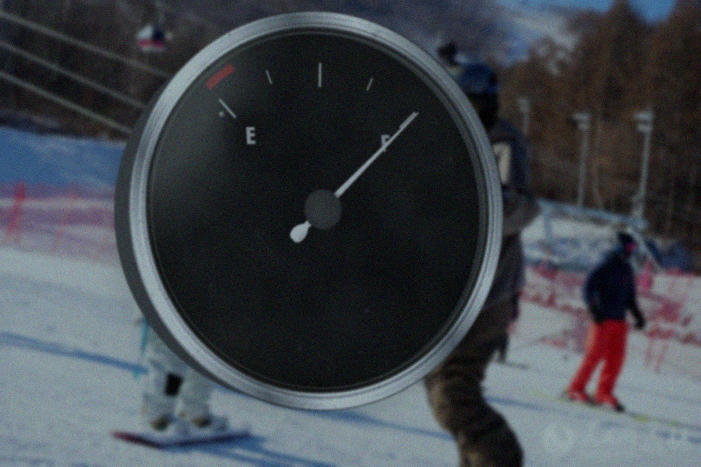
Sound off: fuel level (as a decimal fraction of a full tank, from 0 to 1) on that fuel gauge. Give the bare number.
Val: 1
